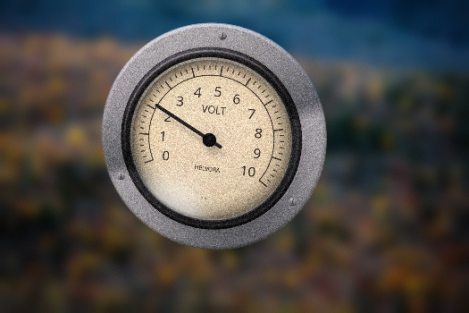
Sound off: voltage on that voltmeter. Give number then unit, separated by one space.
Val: 2.2 V
